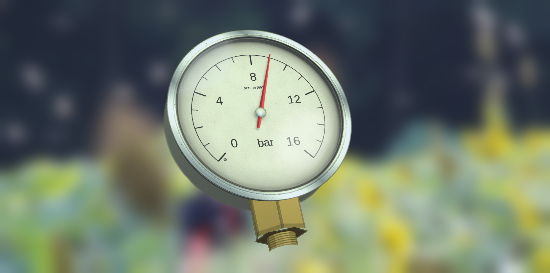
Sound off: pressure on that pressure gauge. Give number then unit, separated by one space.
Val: 9 bar
